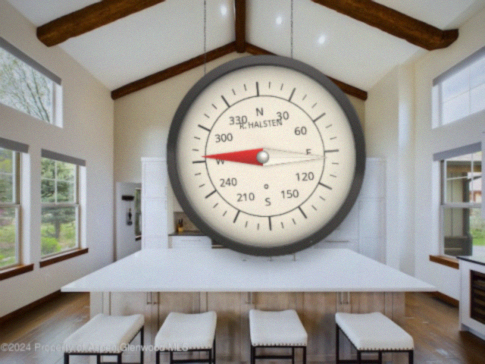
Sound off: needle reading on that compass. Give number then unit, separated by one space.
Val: 275 °
